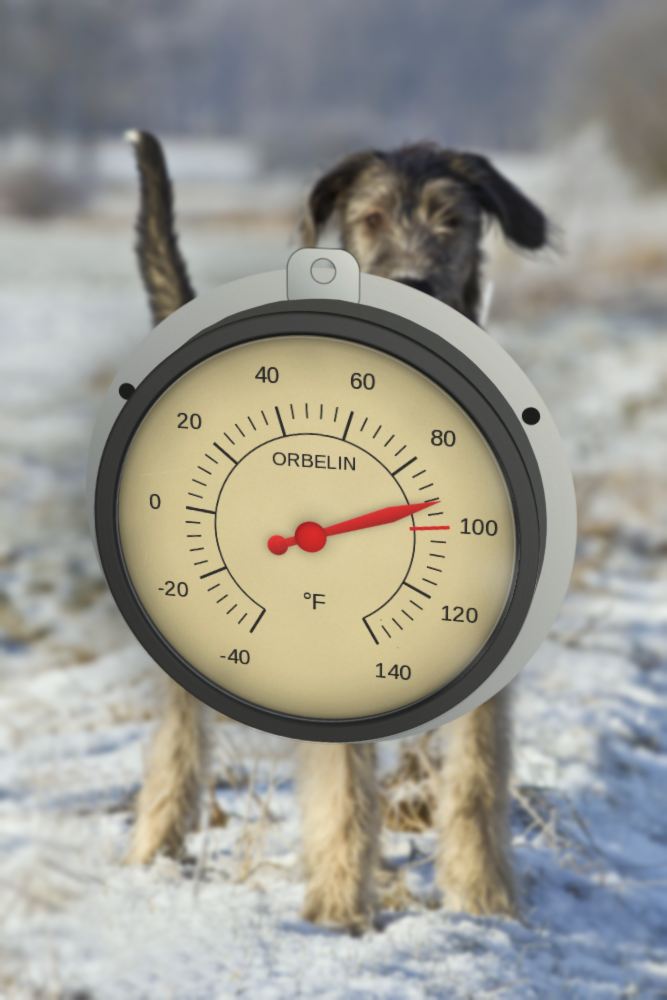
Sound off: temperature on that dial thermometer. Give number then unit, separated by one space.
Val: 92 °F
